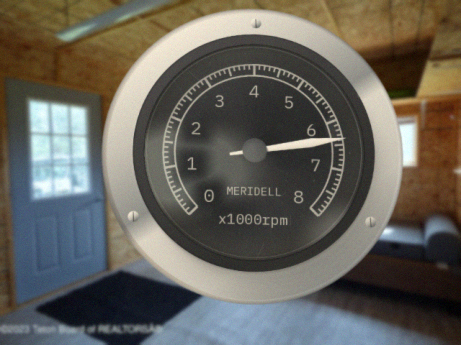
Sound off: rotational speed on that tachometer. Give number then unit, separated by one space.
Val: 6400 rpm
